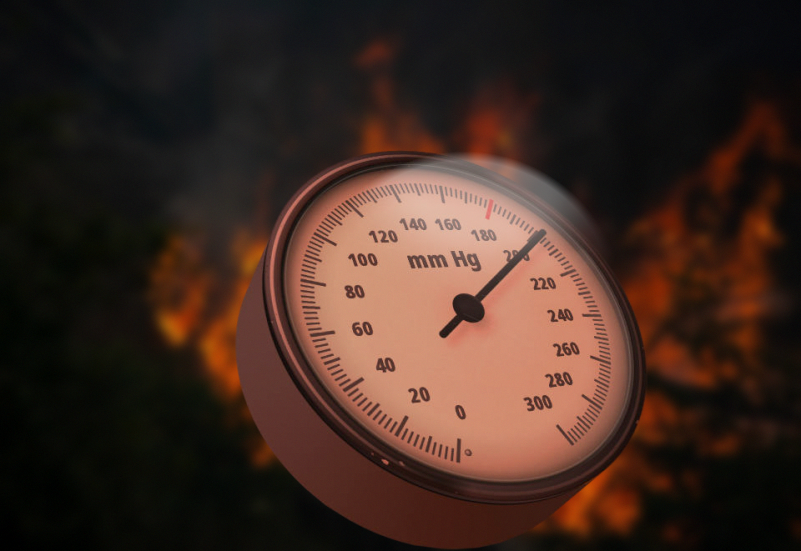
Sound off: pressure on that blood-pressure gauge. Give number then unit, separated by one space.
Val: 202 mmHg
